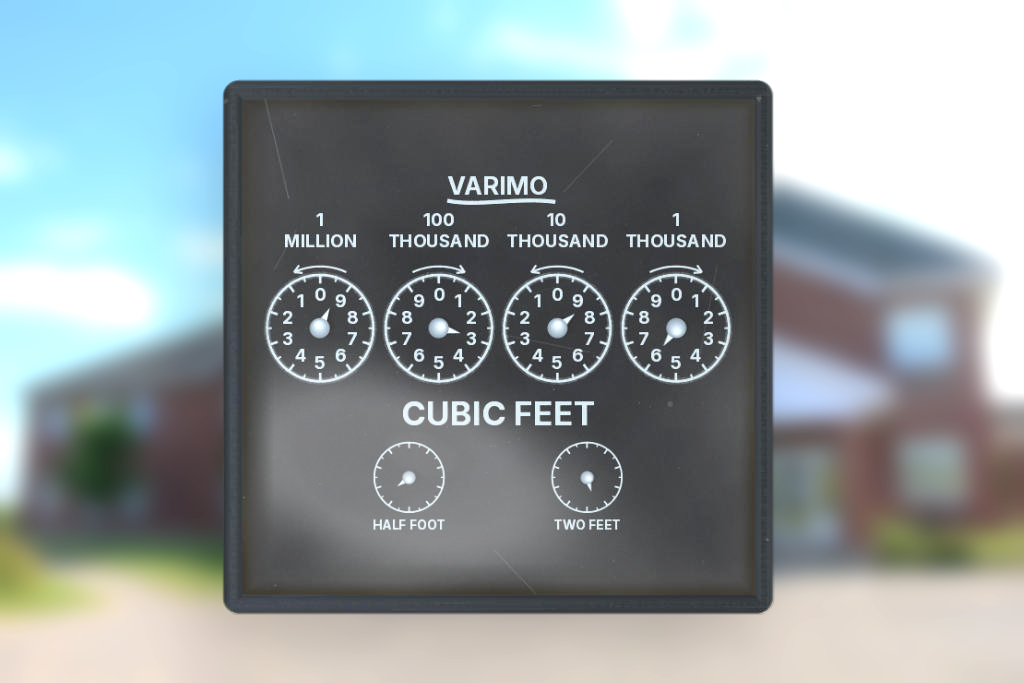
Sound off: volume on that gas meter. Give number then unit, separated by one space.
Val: 928600 ft³
